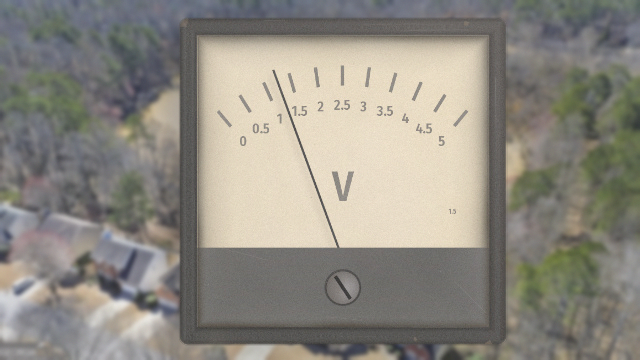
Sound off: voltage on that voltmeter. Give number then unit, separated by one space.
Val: 1.25 V
